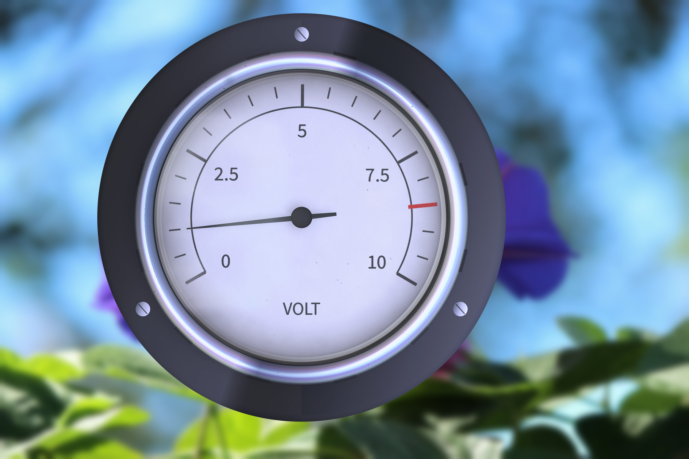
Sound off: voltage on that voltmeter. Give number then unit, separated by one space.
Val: 1 V
